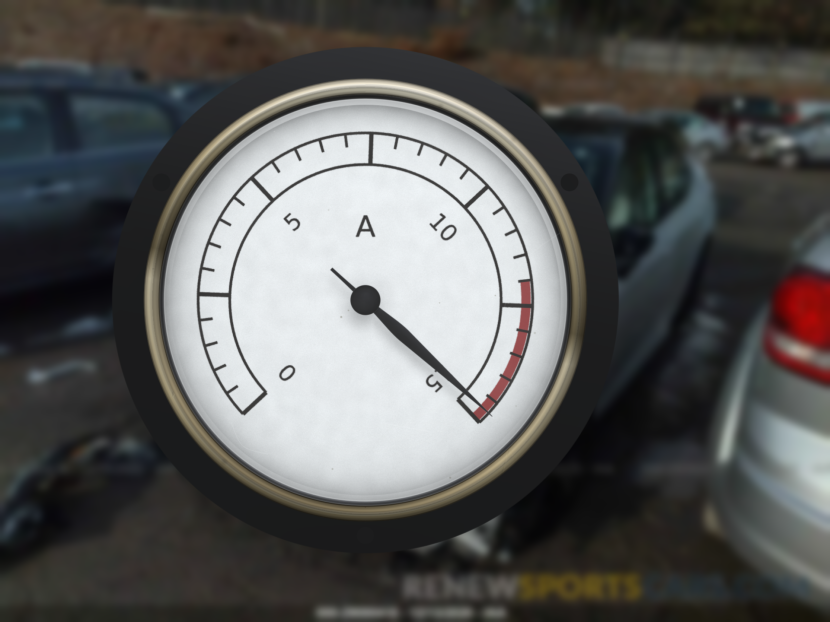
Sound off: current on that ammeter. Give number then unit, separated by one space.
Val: 14.75 A
